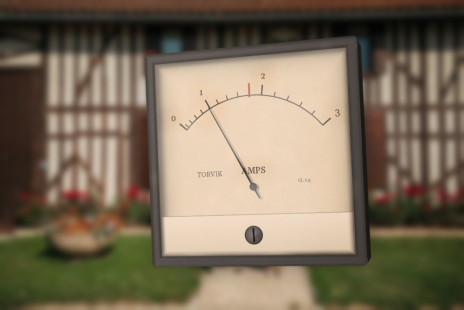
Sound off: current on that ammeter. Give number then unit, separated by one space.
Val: 1 A
